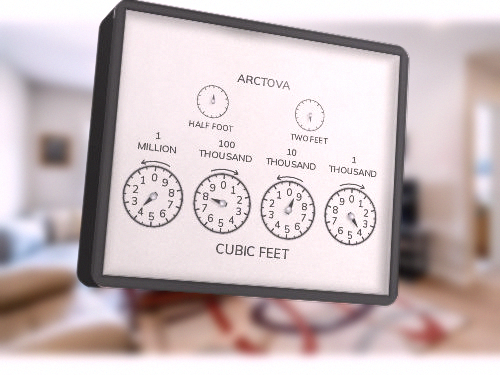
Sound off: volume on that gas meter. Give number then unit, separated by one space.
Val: 379400 ft³
